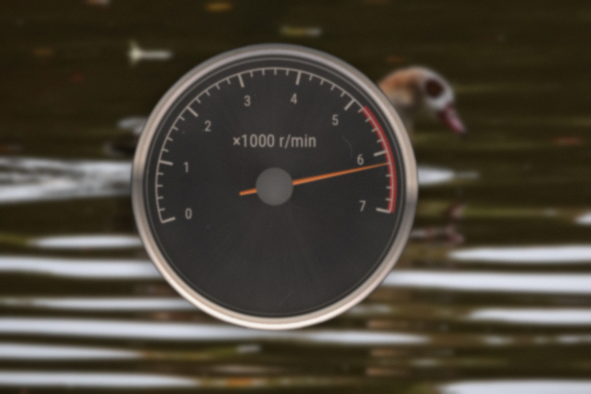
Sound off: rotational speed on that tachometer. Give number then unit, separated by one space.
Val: 6200 rpm
